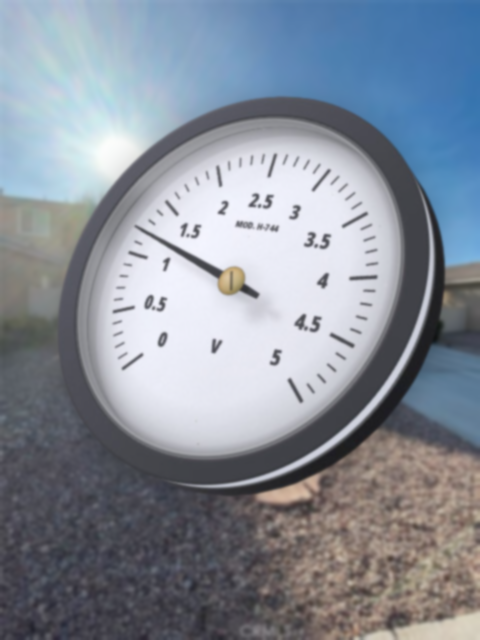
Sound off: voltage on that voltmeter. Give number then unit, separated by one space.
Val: 1.2 V
